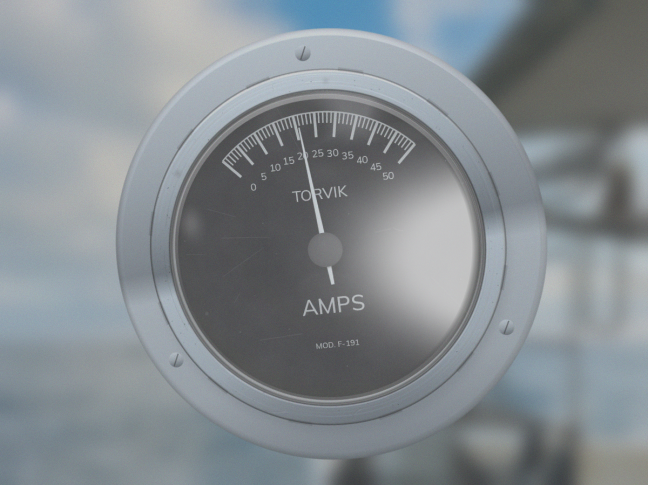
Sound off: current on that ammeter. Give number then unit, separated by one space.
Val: 21 A
